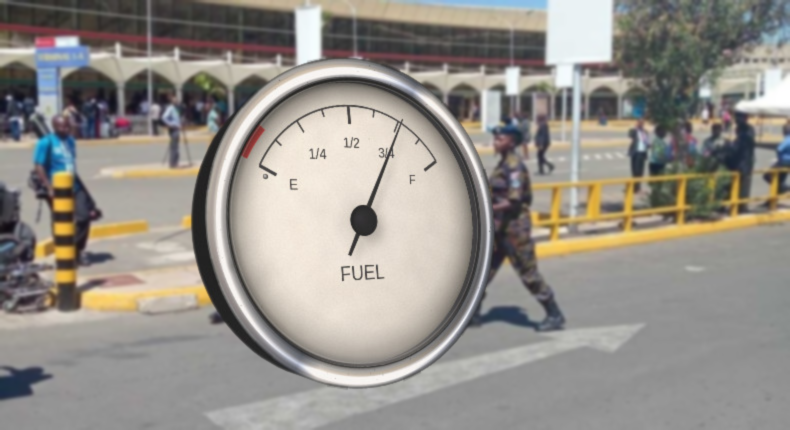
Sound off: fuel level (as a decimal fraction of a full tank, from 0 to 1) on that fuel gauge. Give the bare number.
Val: 0.75
